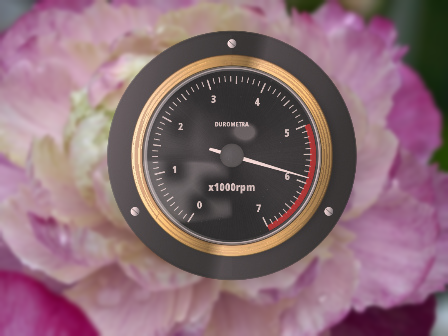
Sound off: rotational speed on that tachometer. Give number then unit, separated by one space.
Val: 5900 rpm
